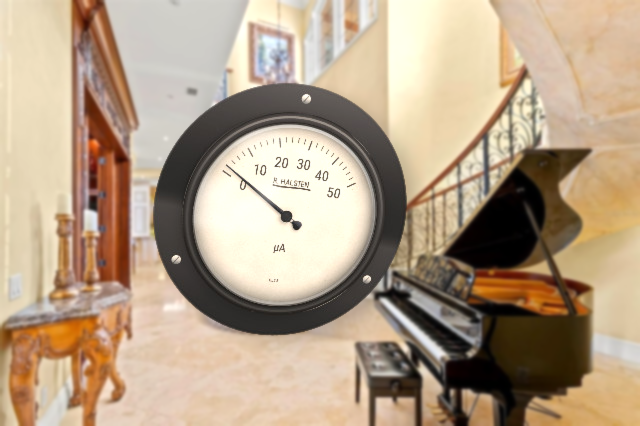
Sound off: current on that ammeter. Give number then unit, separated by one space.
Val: 2 µA
